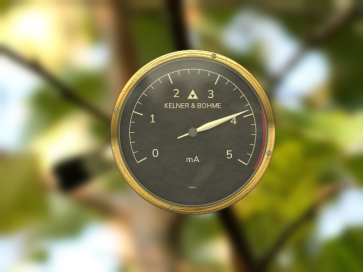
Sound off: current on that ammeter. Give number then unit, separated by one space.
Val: 3.9 mA
